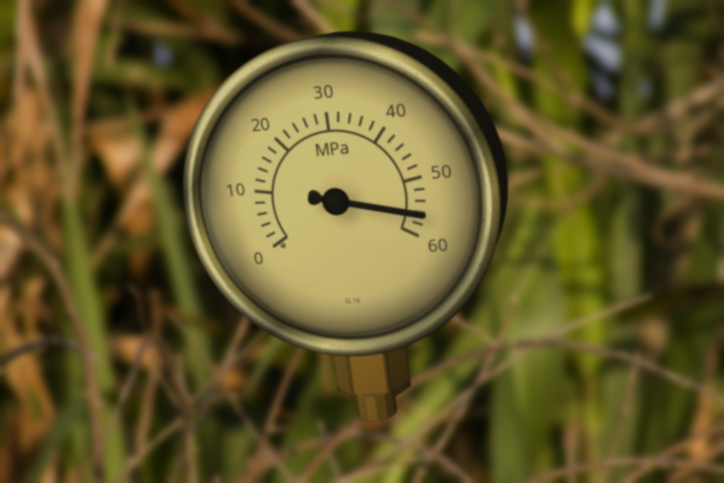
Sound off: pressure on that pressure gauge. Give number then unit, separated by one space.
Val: 56 MPa
